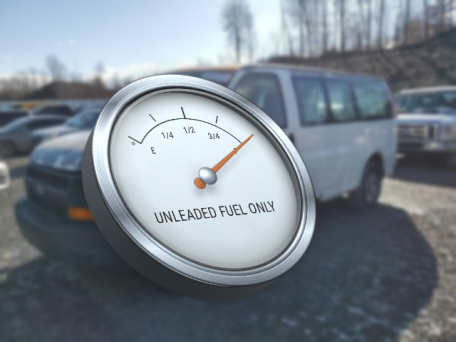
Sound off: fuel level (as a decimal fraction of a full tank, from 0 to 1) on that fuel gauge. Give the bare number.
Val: 1
